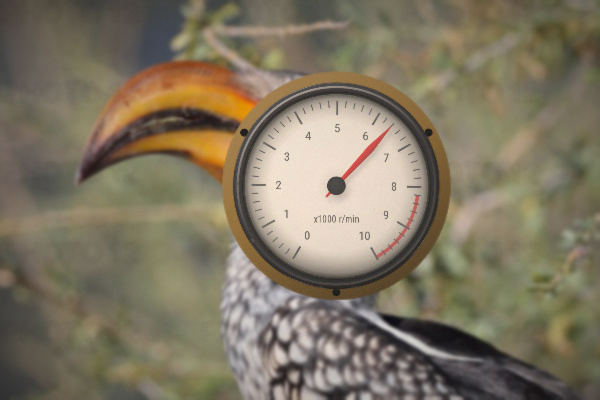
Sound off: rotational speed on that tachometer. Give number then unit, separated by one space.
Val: 6400 rpm
